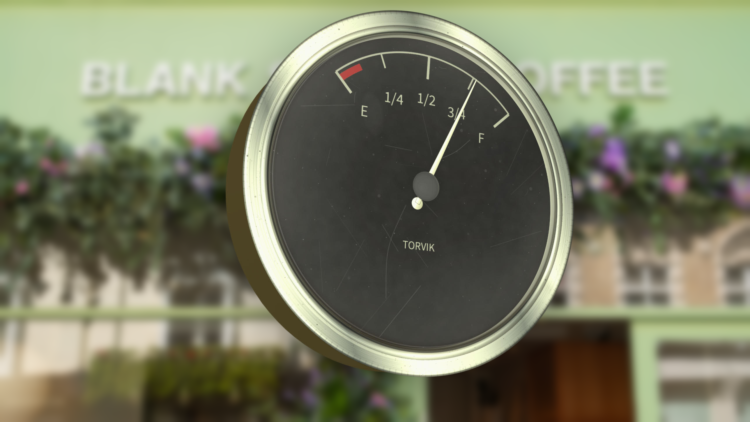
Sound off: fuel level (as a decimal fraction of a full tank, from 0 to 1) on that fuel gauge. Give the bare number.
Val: 0.75
